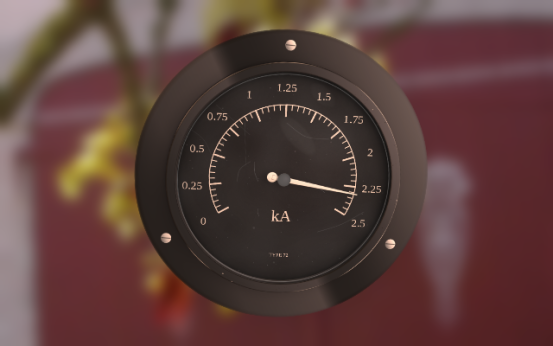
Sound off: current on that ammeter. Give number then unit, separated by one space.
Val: 2.3 kA
